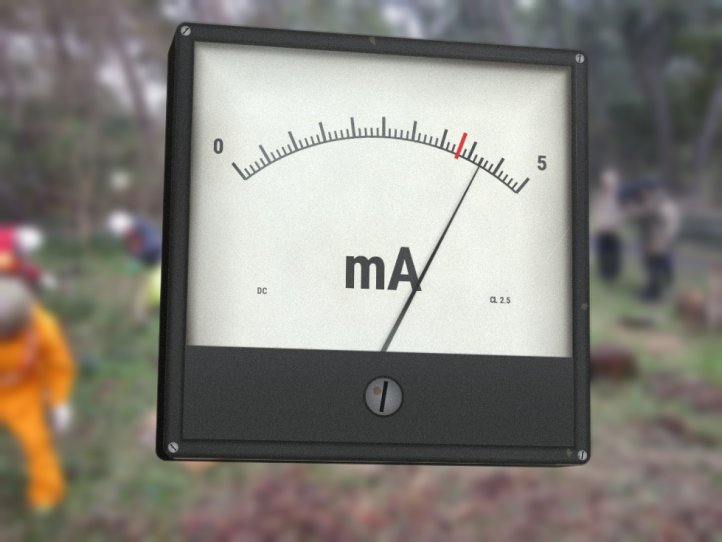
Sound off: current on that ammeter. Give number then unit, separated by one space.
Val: 4.2 mA
